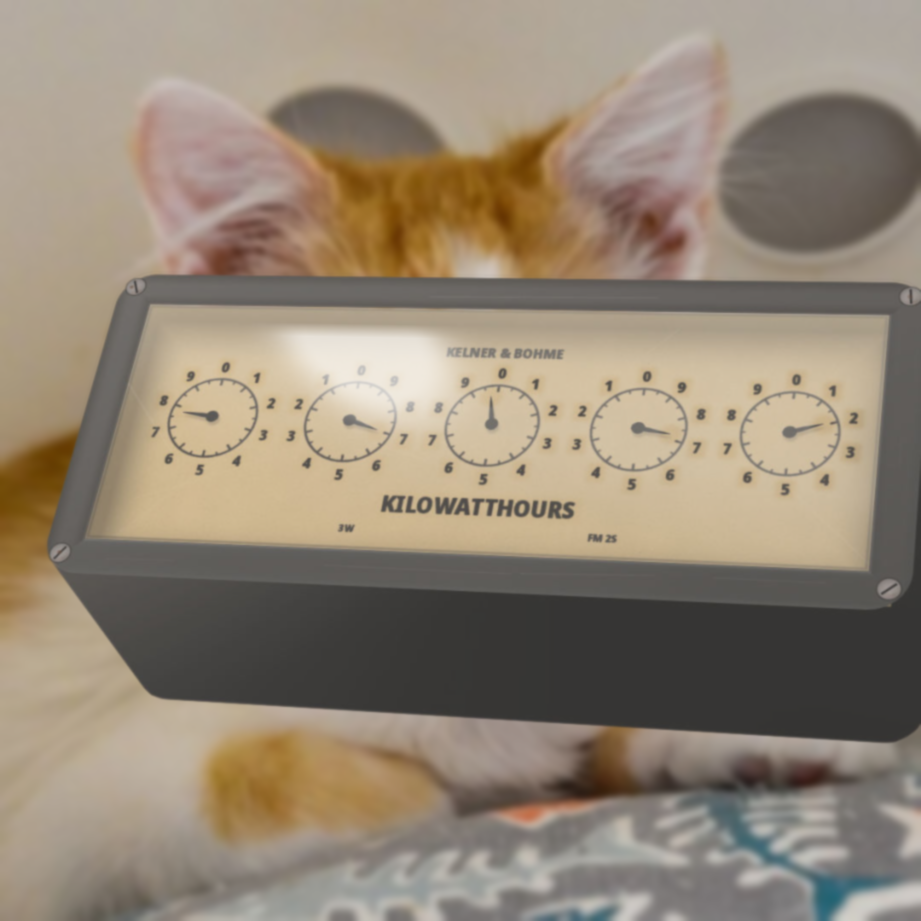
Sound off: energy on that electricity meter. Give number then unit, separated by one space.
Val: 76972 kWh
